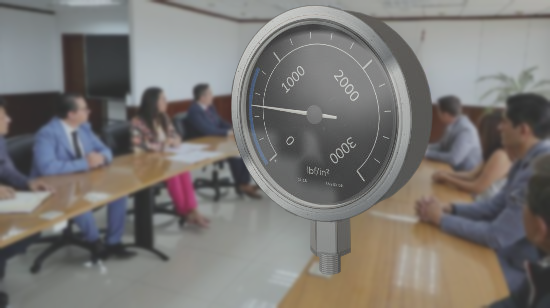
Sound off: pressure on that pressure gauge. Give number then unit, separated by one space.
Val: 500 psi
